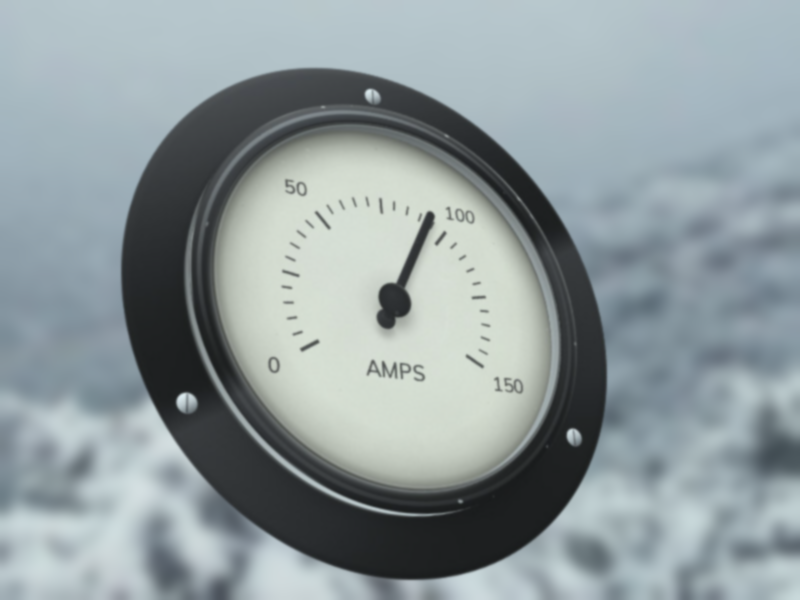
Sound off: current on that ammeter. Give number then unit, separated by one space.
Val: 92.5 A
